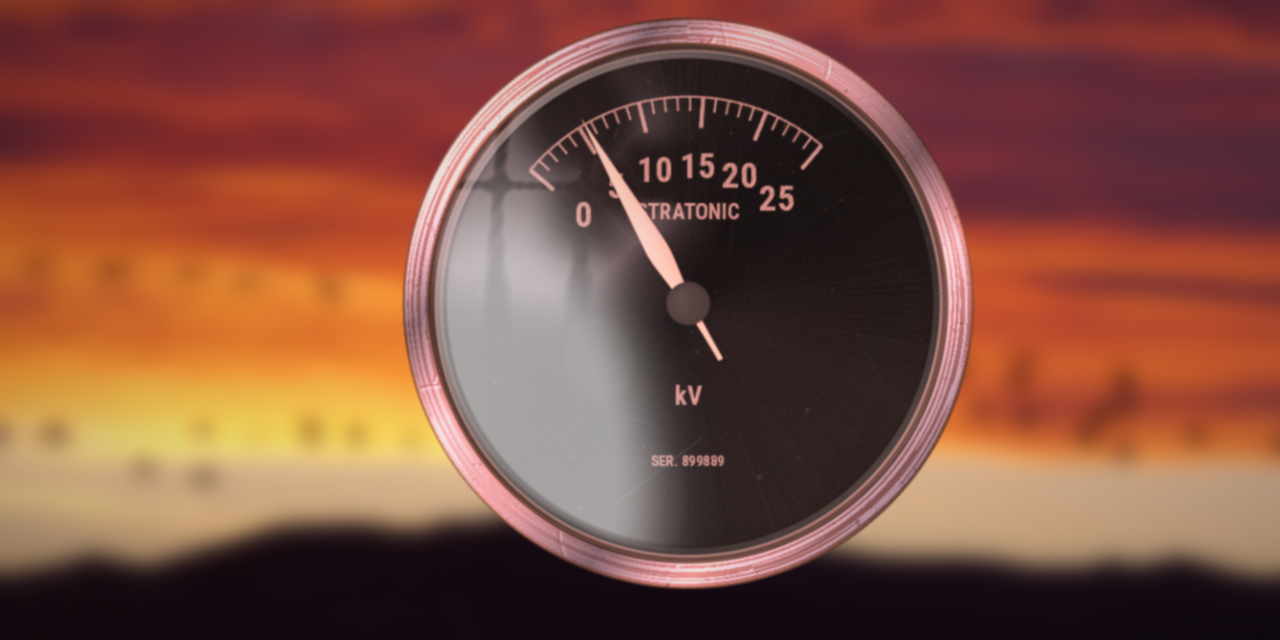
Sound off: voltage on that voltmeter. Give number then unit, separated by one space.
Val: 5.5 kV
